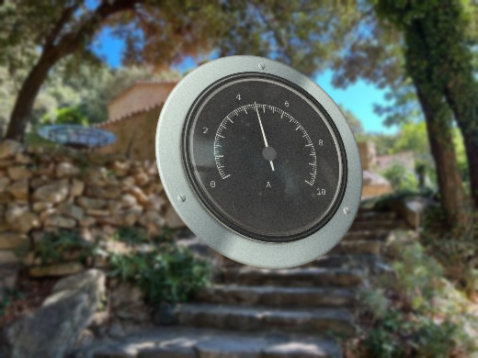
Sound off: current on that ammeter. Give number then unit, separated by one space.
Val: 4.5 A
